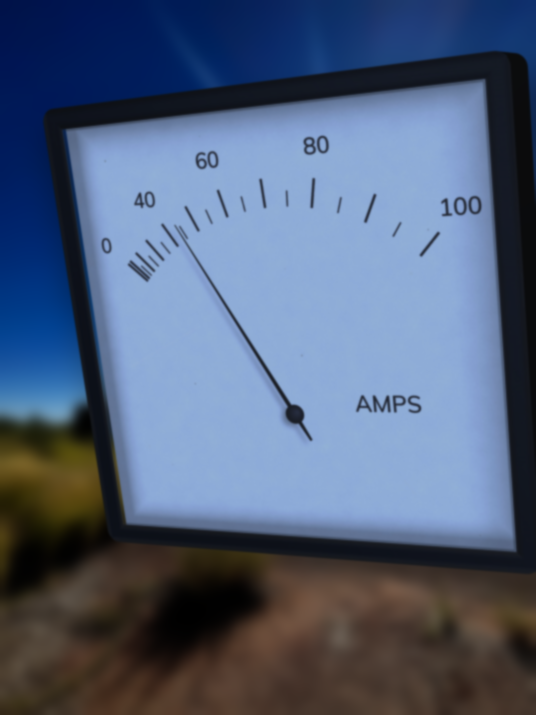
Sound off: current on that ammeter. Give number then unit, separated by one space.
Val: 45 A
